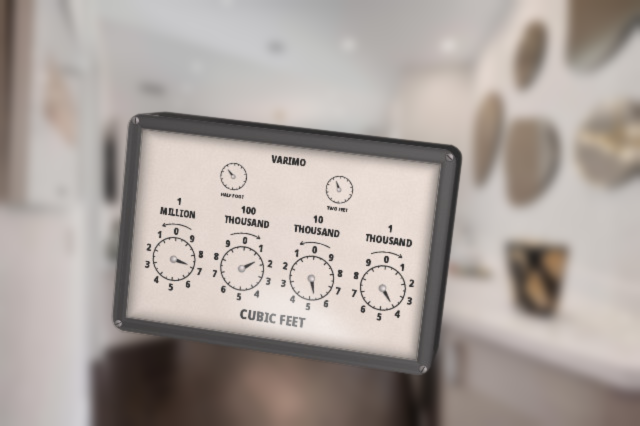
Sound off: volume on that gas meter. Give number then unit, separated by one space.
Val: 715400 ft³
